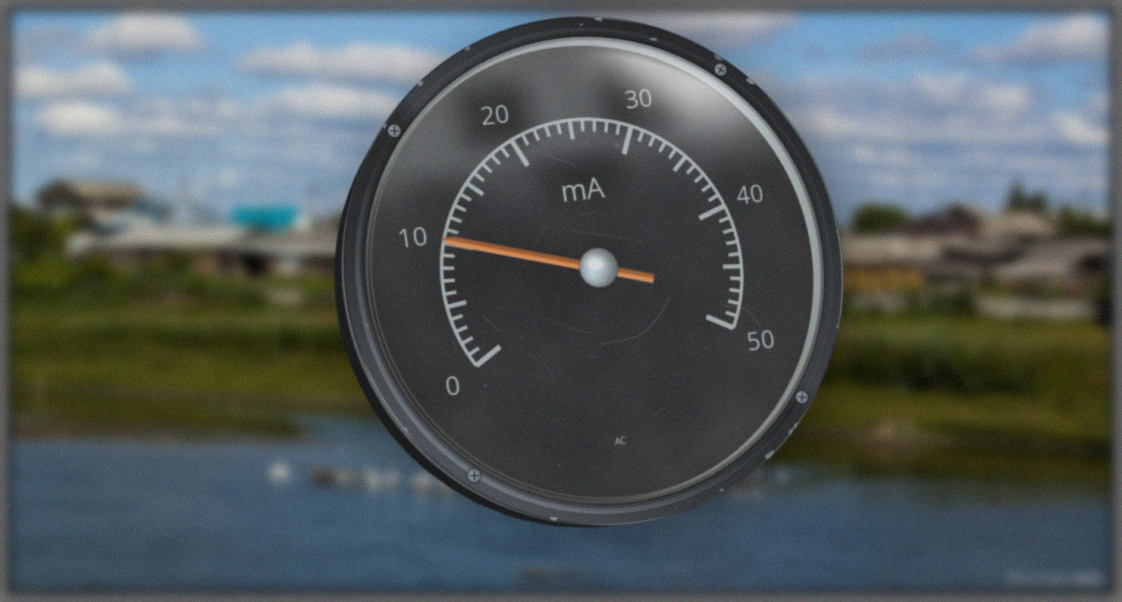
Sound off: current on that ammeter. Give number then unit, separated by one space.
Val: 10 mA
